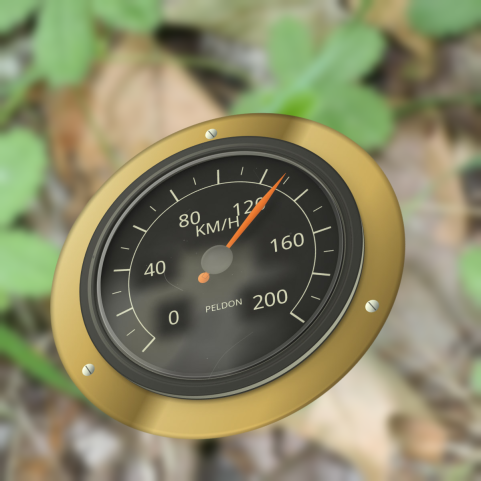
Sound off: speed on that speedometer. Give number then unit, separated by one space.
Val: 130 km/h
